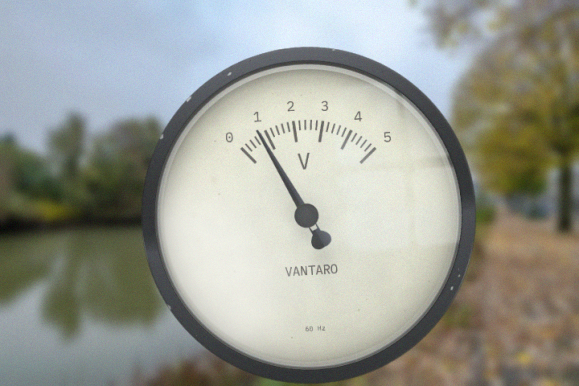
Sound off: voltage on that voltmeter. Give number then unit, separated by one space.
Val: 0.8 V
